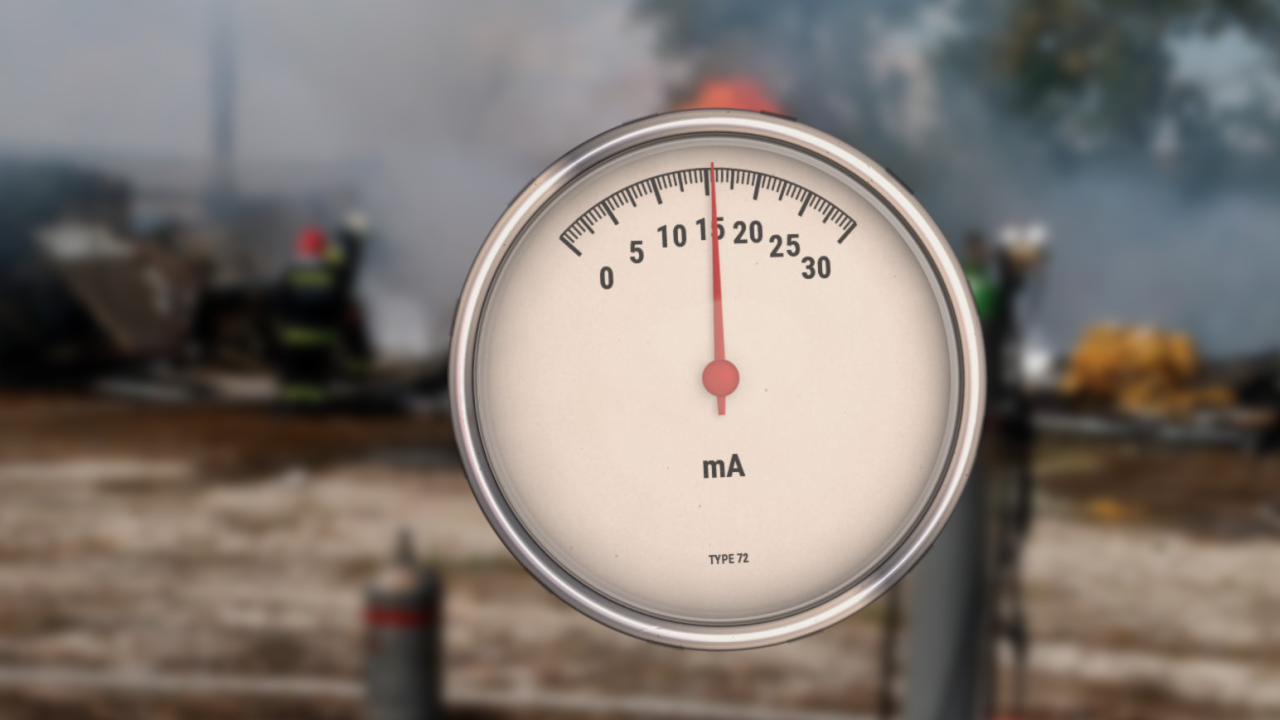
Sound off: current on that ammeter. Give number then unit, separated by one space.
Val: 15.5 mA
